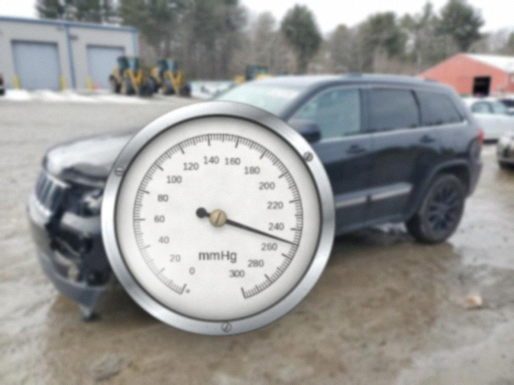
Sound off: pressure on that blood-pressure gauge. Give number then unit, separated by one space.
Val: 250 mmHg
